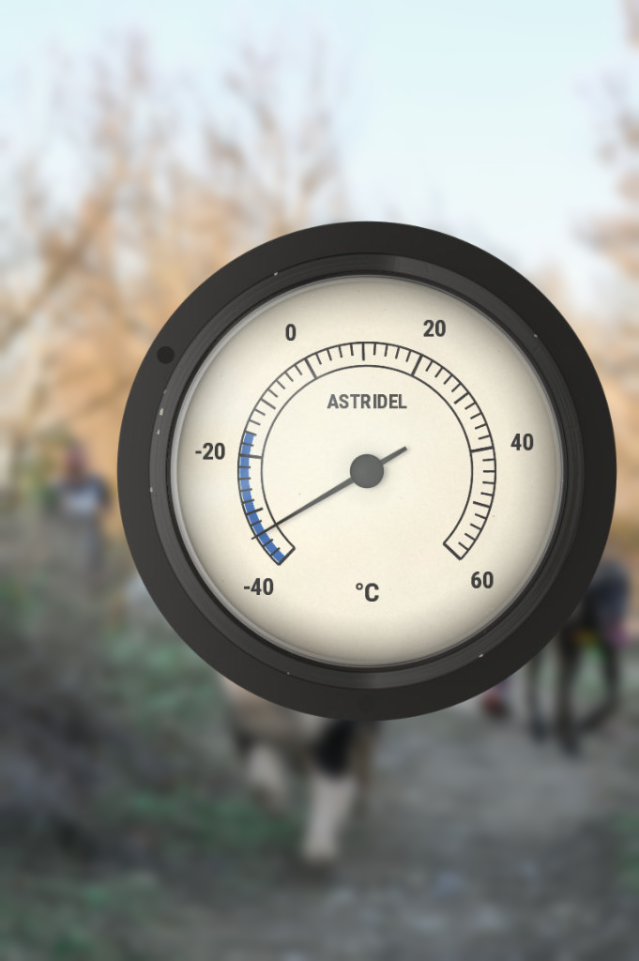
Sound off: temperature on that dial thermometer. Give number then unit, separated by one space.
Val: -34 °C
